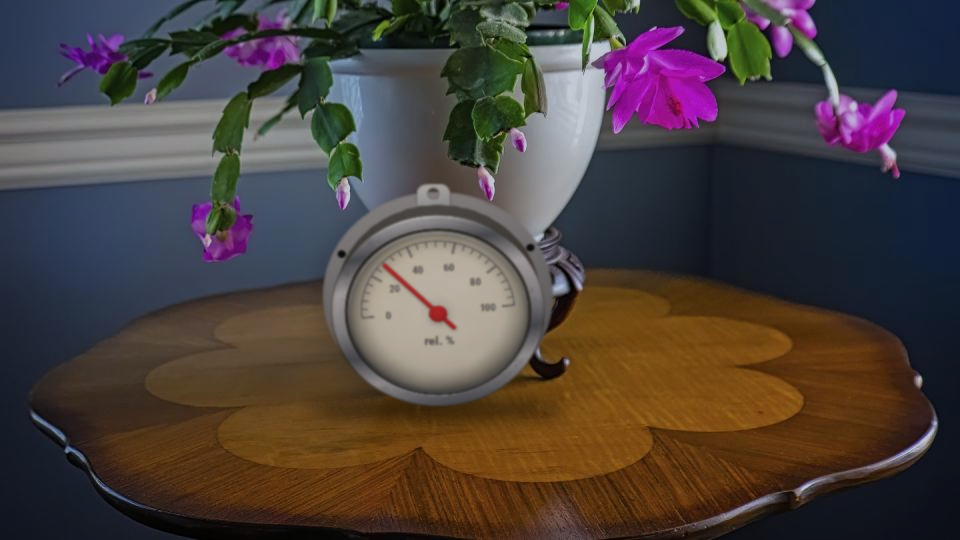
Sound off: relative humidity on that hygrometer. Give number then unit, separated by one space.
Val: 28 %
